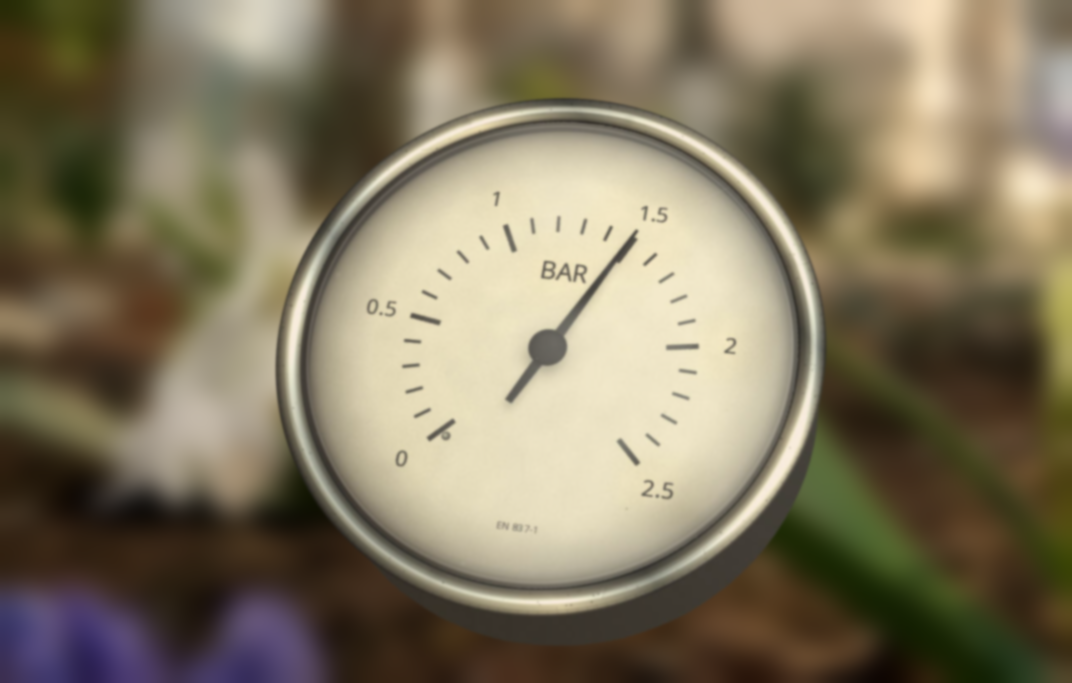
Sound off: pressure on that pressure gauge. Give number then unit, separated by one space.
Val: 1.5 bar
